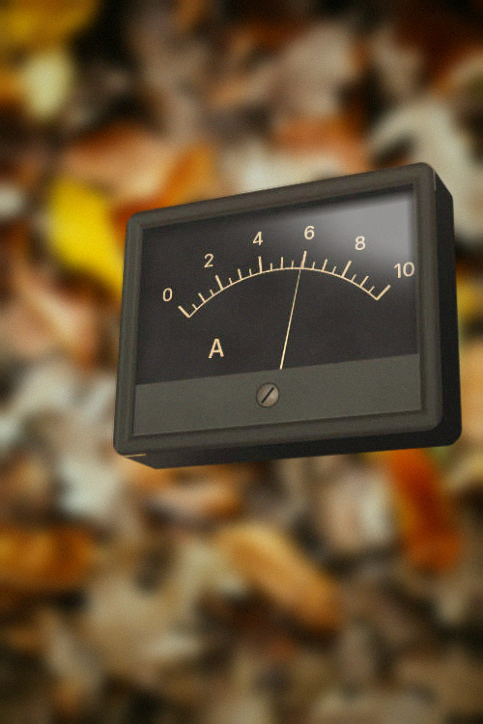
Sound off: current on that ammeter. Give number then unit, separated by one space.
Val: 6 A
